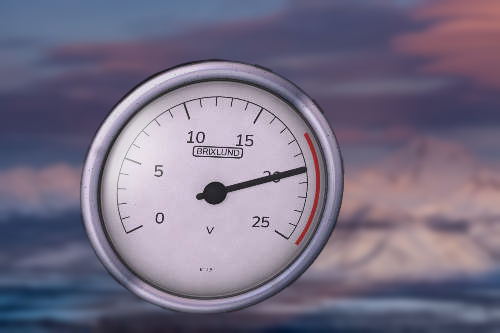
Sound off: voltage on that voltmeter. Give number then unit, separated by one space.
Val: 20 V
